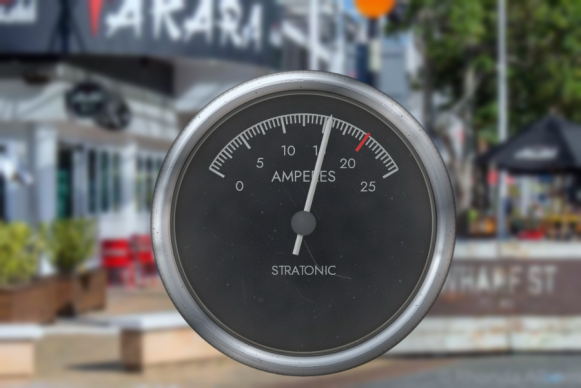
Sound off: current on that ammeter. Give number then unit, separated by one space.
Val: 15.5 A
